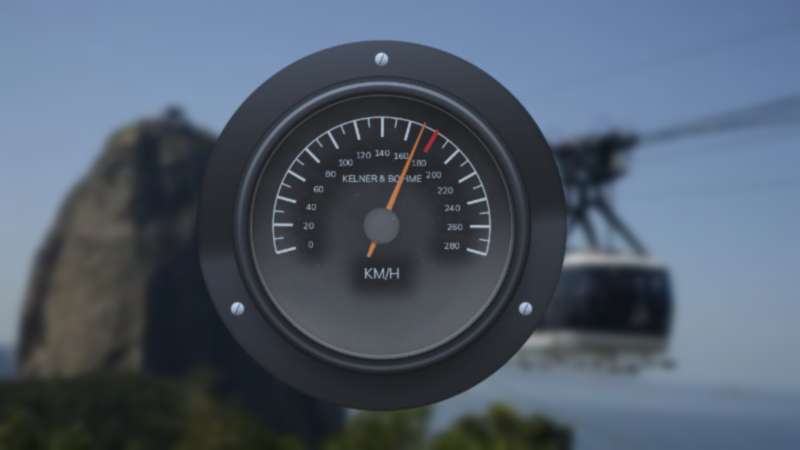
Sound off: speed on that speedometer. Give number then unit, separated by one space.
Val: 170 km/h
